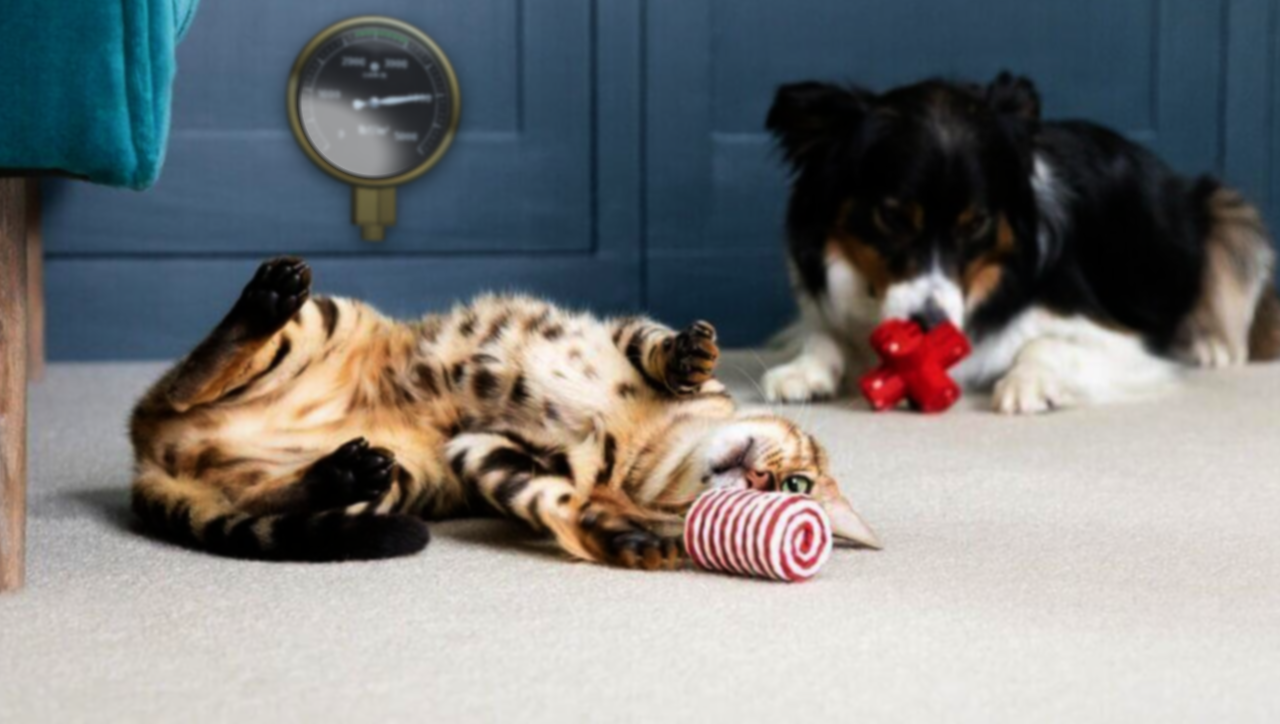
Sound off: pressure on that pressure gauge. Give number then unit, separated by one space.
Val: 4000 psi
